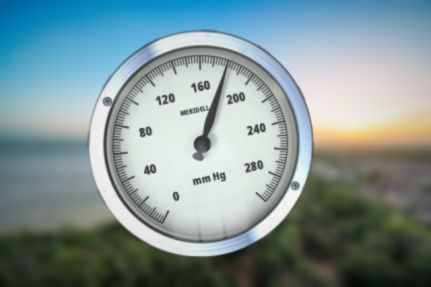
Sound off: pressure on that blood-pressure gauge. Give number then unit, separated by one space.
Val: 180 mmHg
